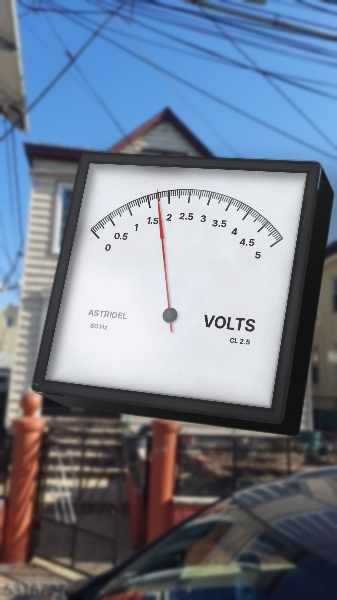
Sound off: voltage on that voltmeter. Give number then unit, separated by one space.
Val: 1.75 V
